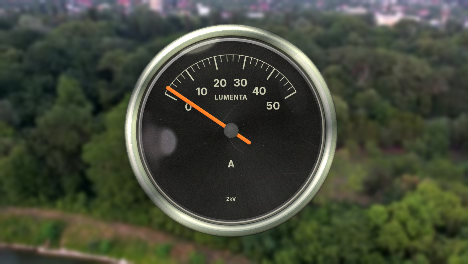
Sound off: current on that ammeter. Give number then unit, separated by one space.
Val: 2 A
